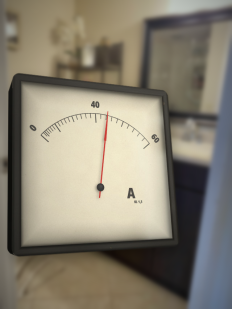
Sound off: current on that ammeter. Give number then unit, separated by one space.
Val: 44 A
